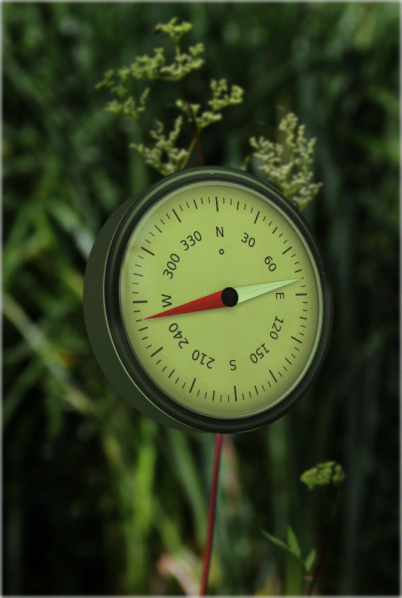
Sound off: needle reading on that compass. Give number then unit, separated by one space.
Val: 260 °
